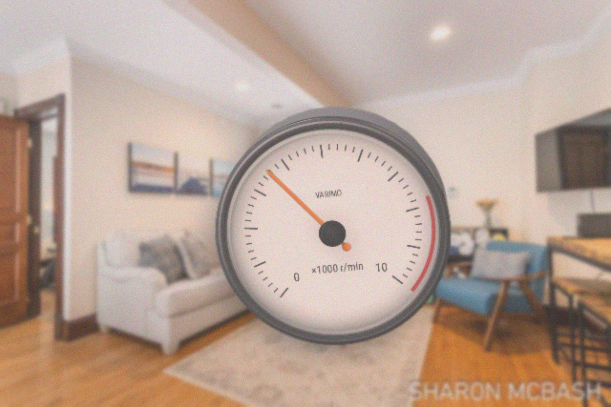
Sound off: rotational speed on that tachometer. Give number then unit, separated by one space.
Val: 3600 rpm
